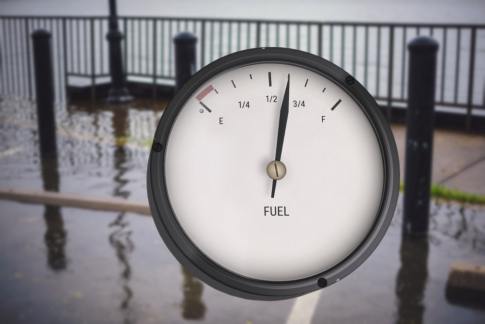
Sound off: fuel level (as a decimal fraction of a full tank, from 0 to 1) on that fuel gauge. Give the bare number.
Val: 0.625
